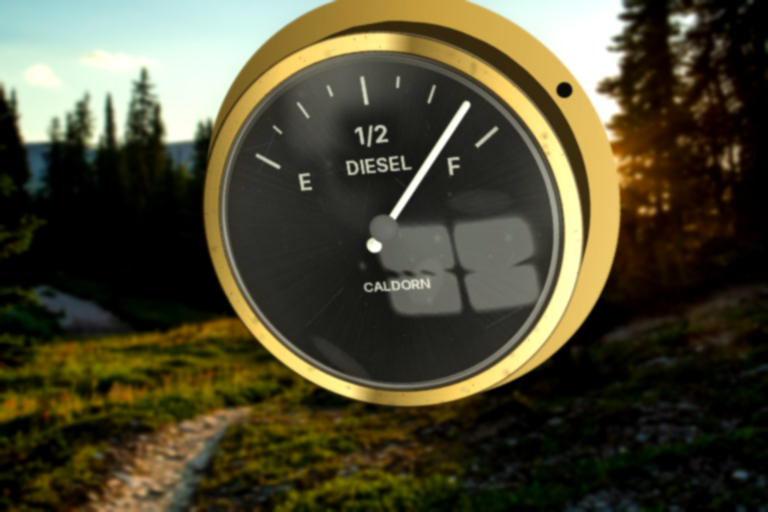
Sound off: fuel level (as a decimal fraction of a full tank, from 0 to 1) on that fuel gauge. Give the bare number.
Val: 0.875
